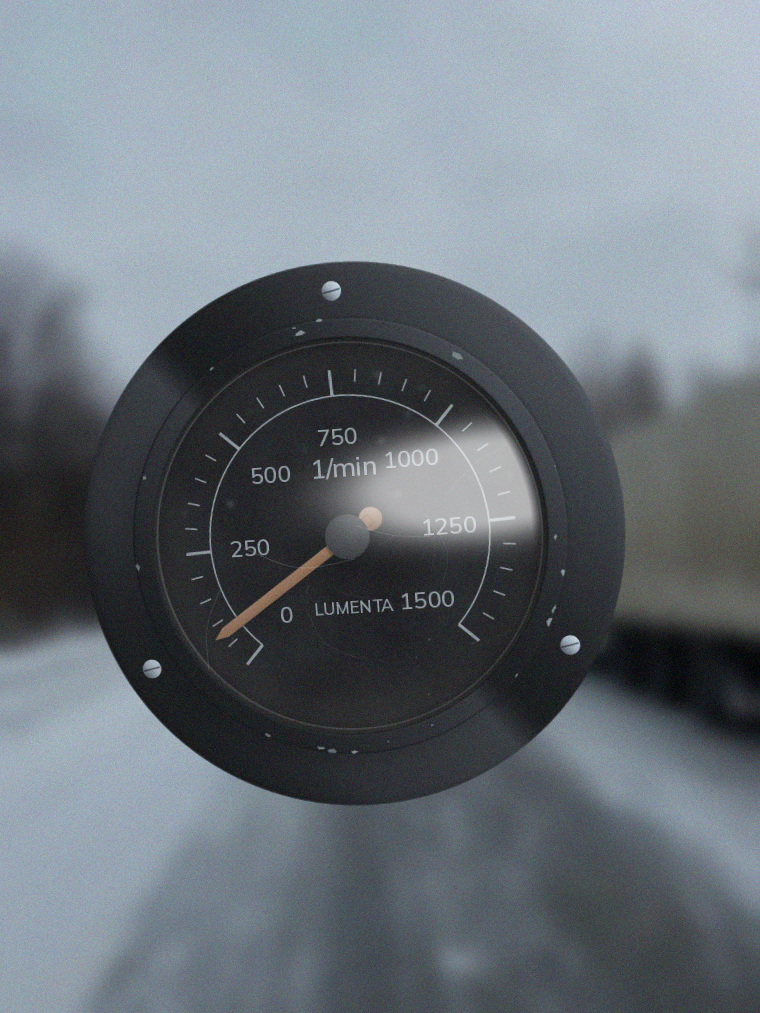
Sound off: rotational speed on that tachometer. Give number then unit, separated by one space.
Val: 75 rpm
